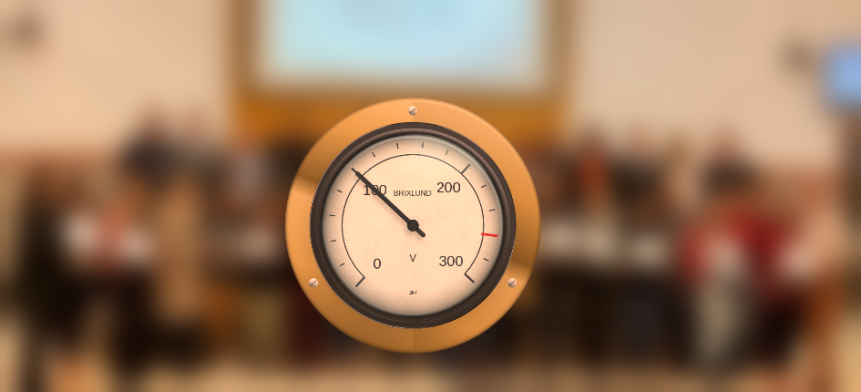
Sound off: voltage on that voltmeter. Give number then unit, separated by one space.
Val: 100 V
